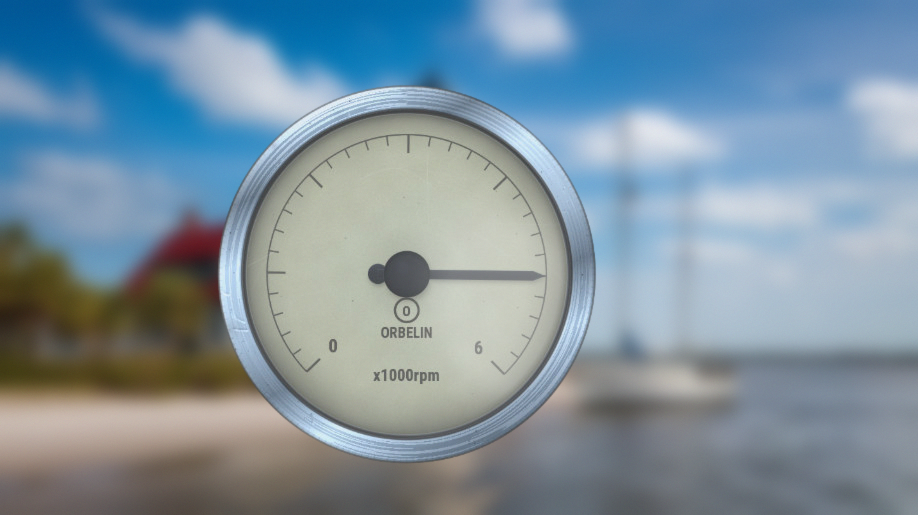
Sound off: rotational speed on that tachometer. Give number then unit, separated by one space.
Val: 5000 rpm
